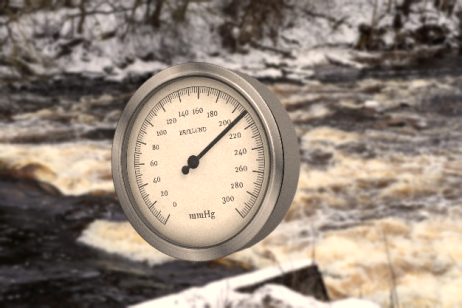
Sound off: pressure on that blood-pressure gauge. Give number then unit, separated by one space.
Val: 210 mmHg
